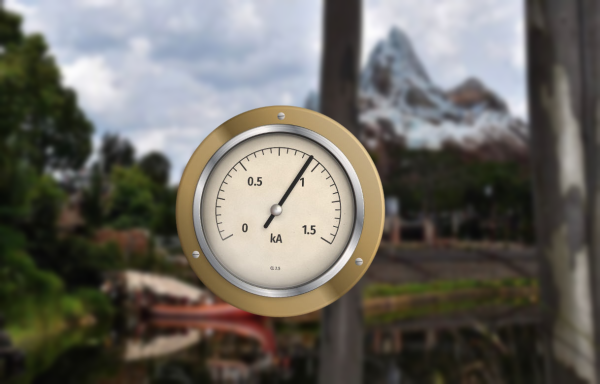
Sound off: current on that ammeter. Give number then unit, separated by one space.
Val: 0.95 kA
